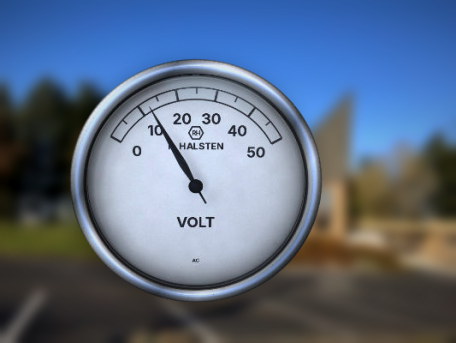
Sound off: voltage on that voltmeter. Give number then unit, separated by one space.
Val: 12.5 V
